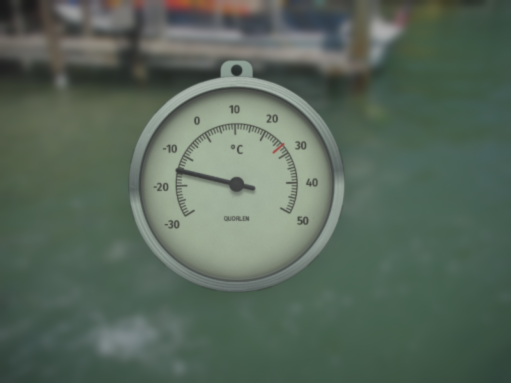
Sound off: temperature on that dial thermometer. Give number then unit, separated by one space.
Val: -15 °C
